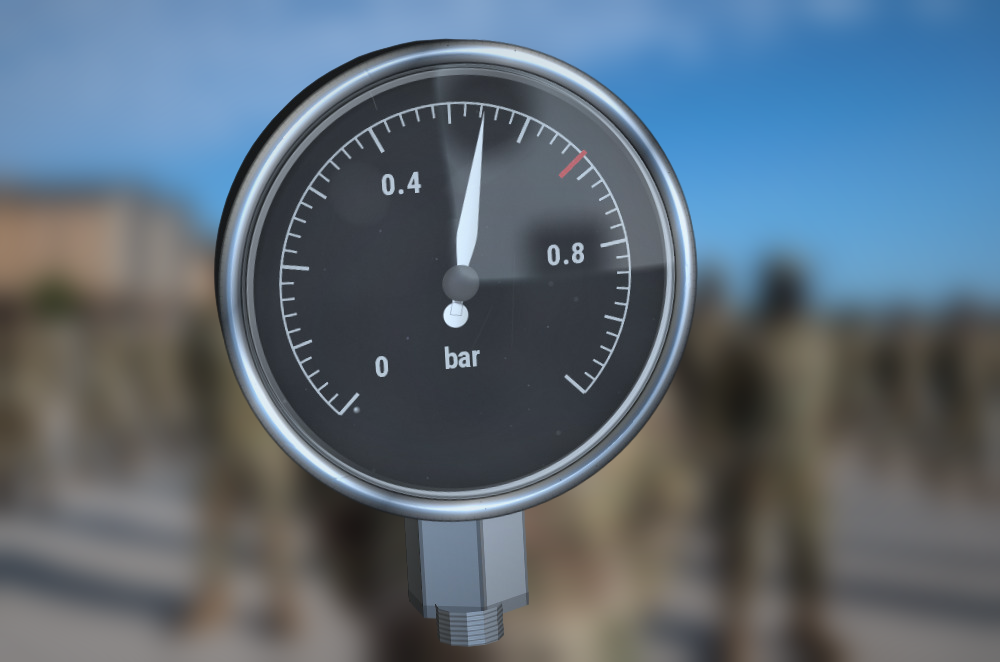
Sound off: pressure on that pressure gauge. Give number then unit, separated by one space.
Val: 0.54 bar
